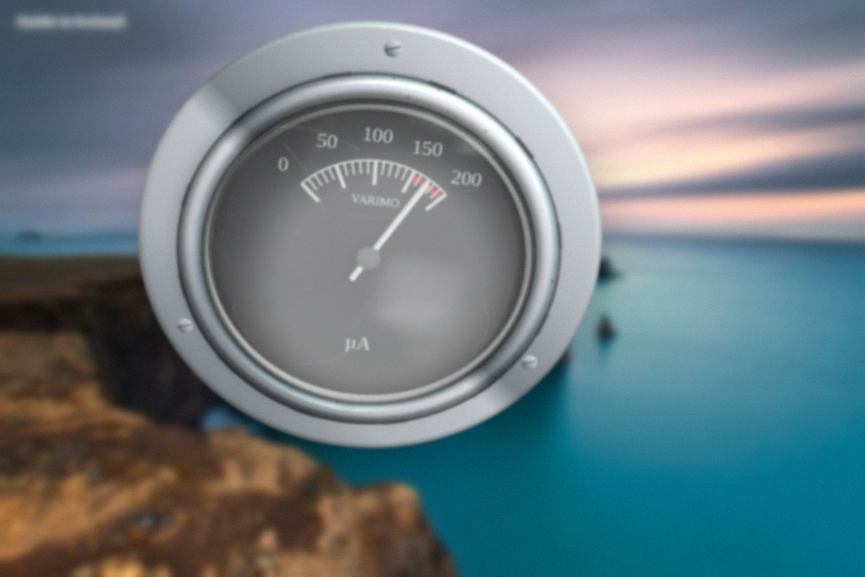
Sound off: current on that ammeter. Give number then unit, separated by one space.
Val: 170 µA
